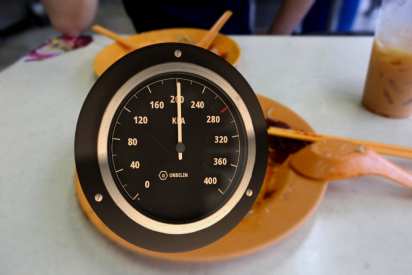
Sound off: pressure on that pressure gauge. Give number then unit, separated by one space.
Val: 200 kPa
